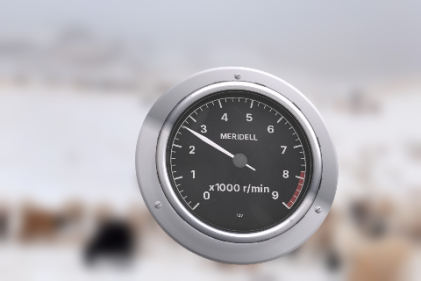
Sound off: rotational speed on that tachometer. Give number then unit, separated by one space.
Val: 2600 rpm
